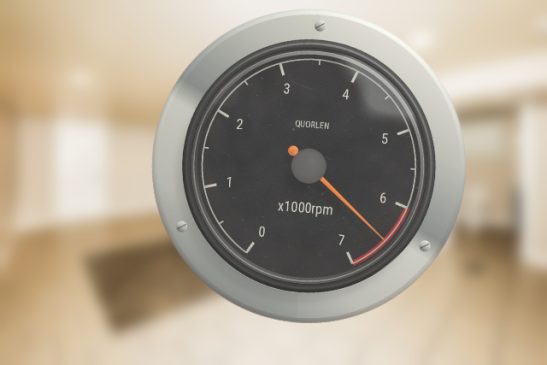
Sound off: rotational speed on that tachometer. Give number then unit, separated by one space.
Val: 6500 rpm
